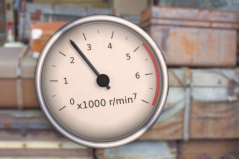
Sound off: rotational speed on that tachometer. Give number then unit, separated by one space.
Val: 2500 rpm
